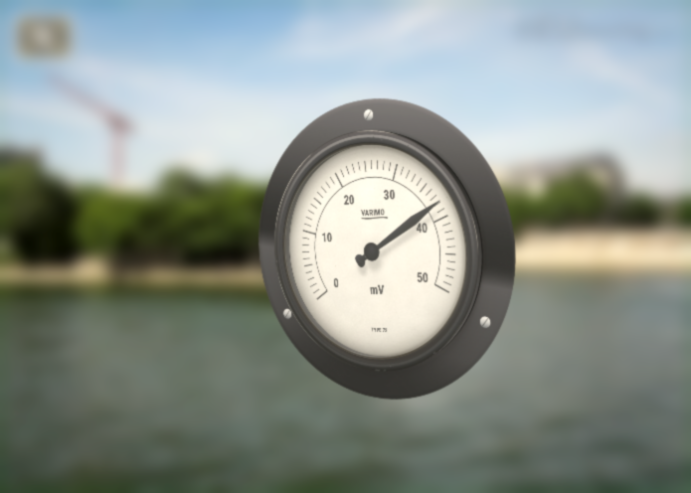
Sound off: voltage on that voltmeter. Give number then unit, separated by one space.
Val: 38 mV
